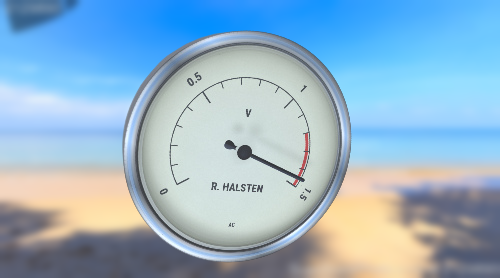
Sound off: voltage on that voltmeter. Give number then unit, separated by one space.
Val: 1.45 V
